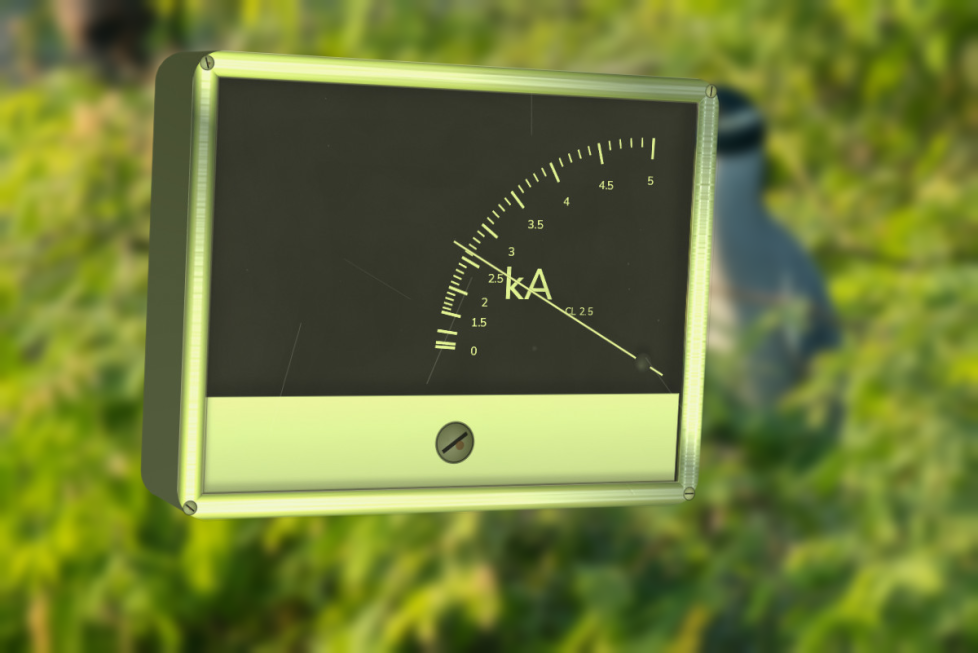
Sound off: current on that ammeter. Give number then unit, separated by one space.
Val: 2.6 kA
